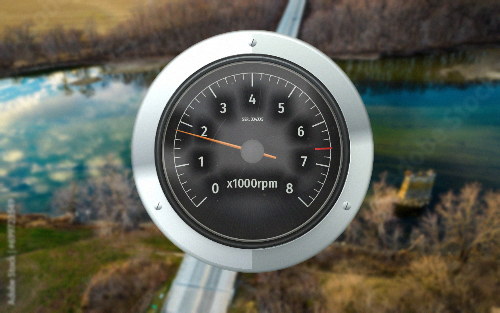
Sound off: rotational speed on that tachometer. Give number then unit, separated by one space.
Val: 1800 rpm
